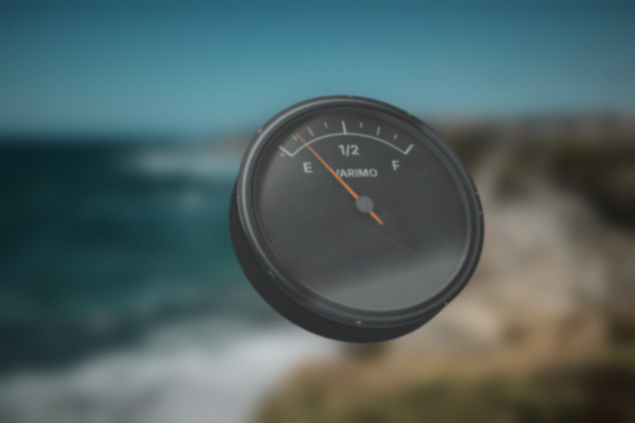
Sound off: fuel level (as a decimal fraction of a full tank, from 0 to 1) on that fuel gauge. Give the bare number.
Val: 0.125
